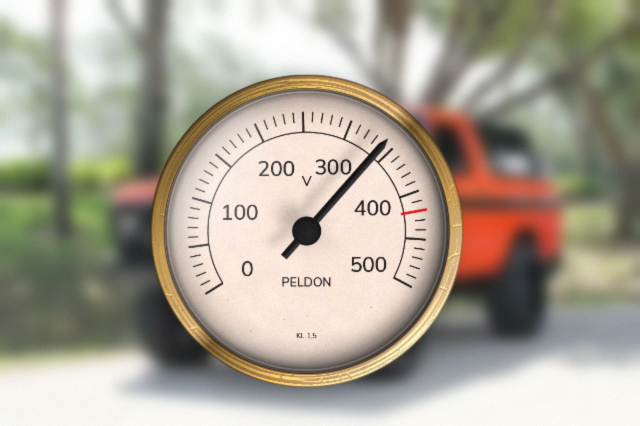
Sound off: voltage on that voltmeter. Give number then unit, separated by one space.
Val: 340 V
